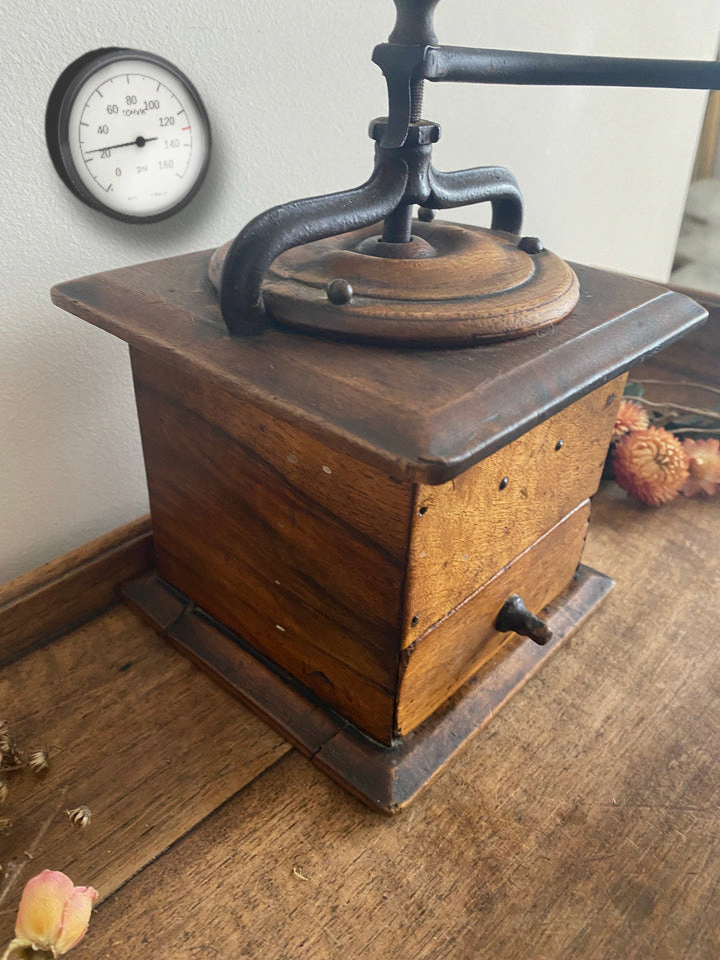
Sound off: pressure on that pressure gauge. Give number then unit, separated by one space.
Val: 25 psi
